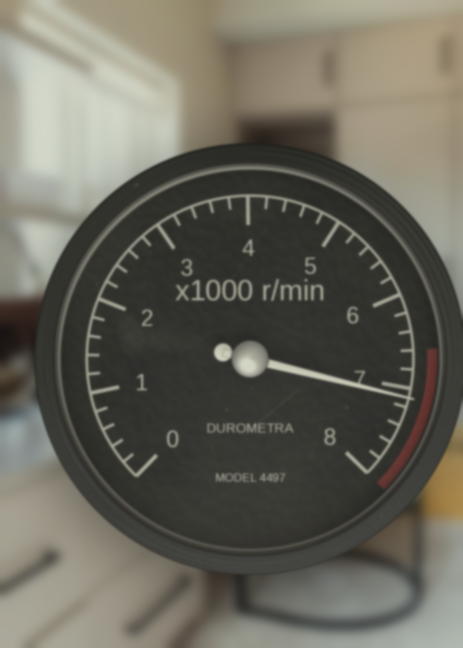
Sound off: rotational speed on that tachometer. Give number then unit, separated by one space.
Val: 7100 rpm
